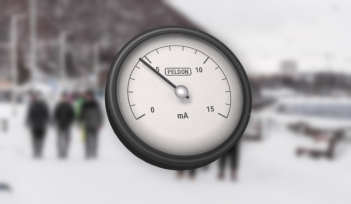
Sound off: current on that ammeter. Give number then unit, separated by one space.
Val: 4.5 mA
